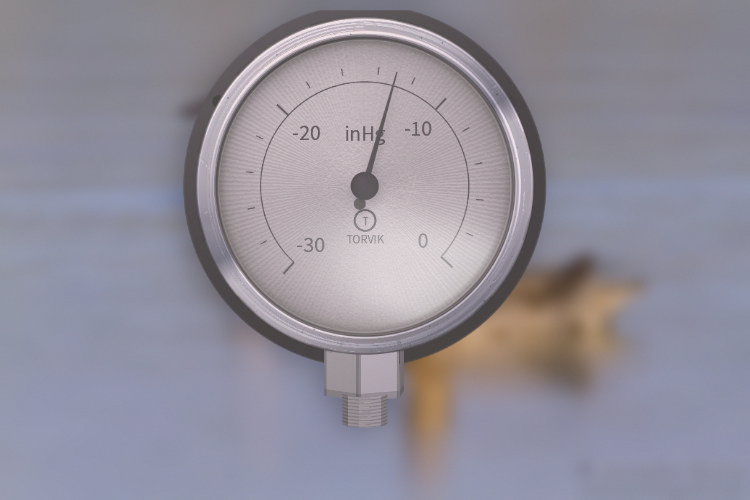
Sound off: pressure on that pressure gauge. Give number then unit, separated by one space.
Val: -13 inHg
